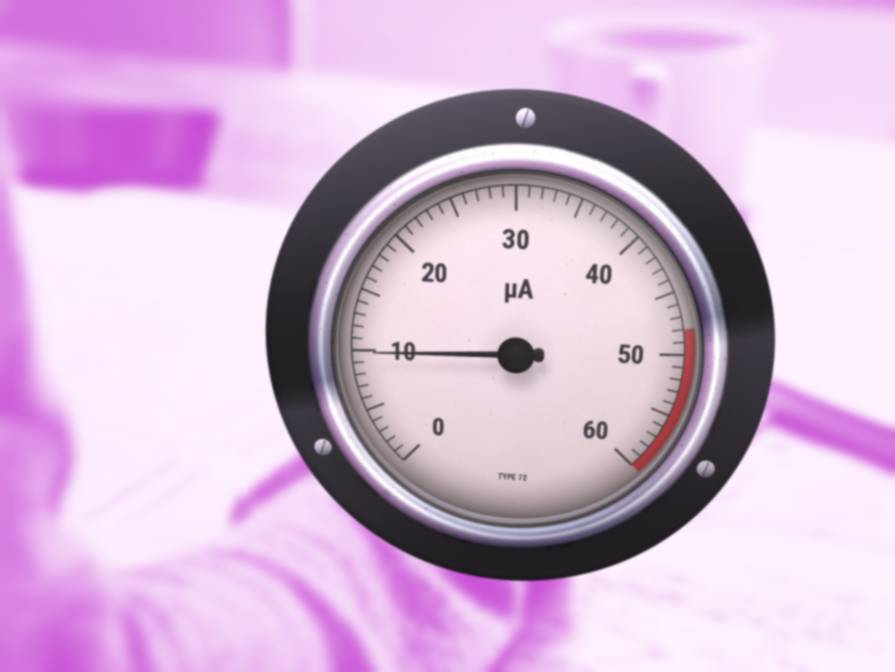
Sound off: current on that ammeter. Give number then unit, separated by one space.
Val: 10 µA
